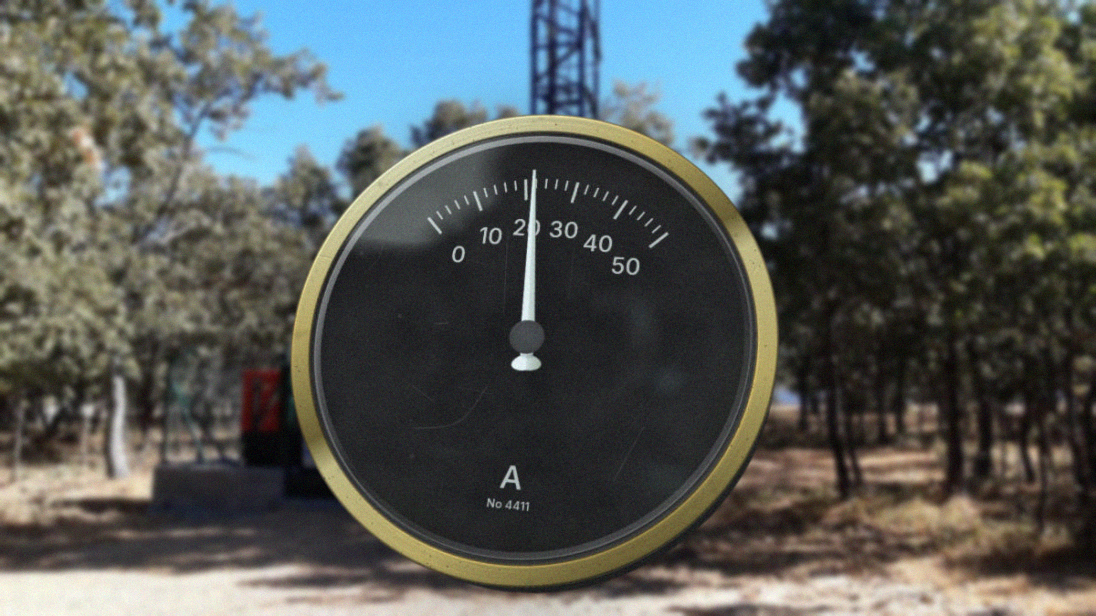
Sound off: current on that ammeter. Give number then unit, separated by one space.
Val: 22 A
